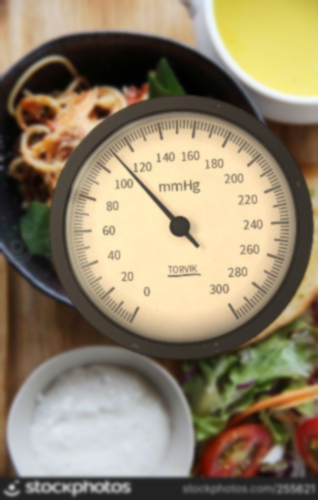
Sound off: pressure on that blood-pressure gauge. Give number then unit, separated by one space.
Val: 110 mmHg
